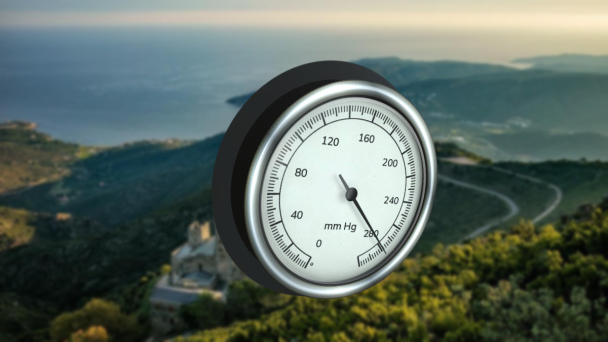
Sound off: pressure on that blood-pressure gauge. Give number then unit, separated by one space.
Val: 280 mmHg
